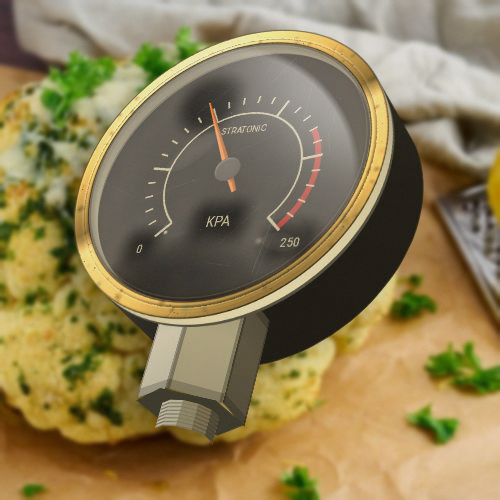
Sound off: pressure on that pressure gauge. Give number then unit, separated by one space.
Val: 100 kPa
